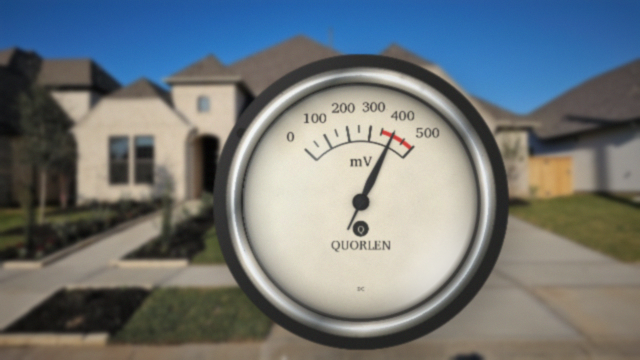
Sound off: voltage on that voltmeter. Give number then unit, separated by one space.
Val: 400 mV
